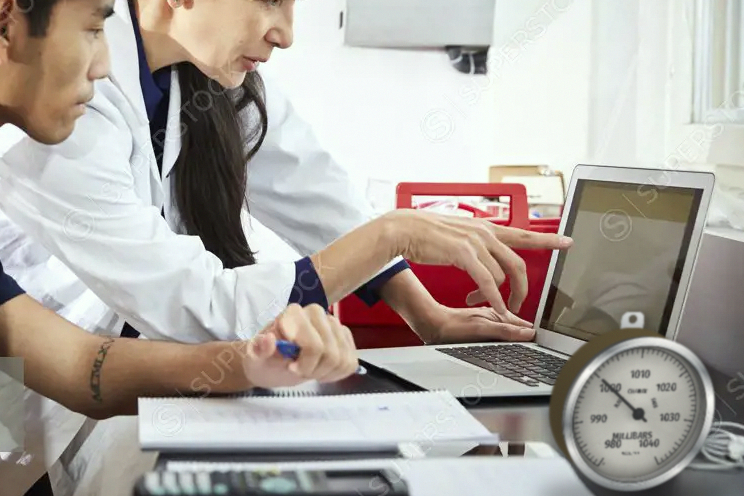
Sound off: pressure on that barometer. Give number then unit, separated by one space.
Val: 1000 mbar
